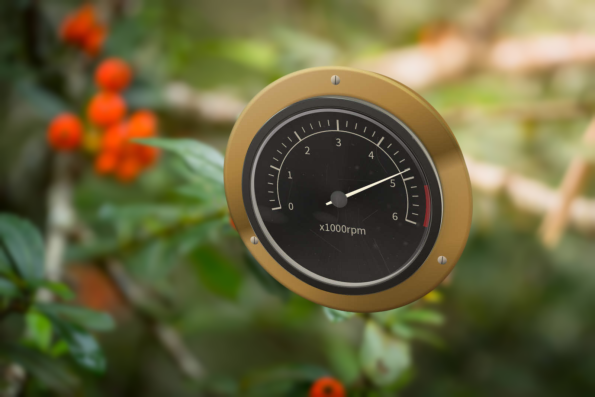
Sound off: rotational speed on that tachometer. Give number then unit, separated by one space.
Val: 4800 rpm
